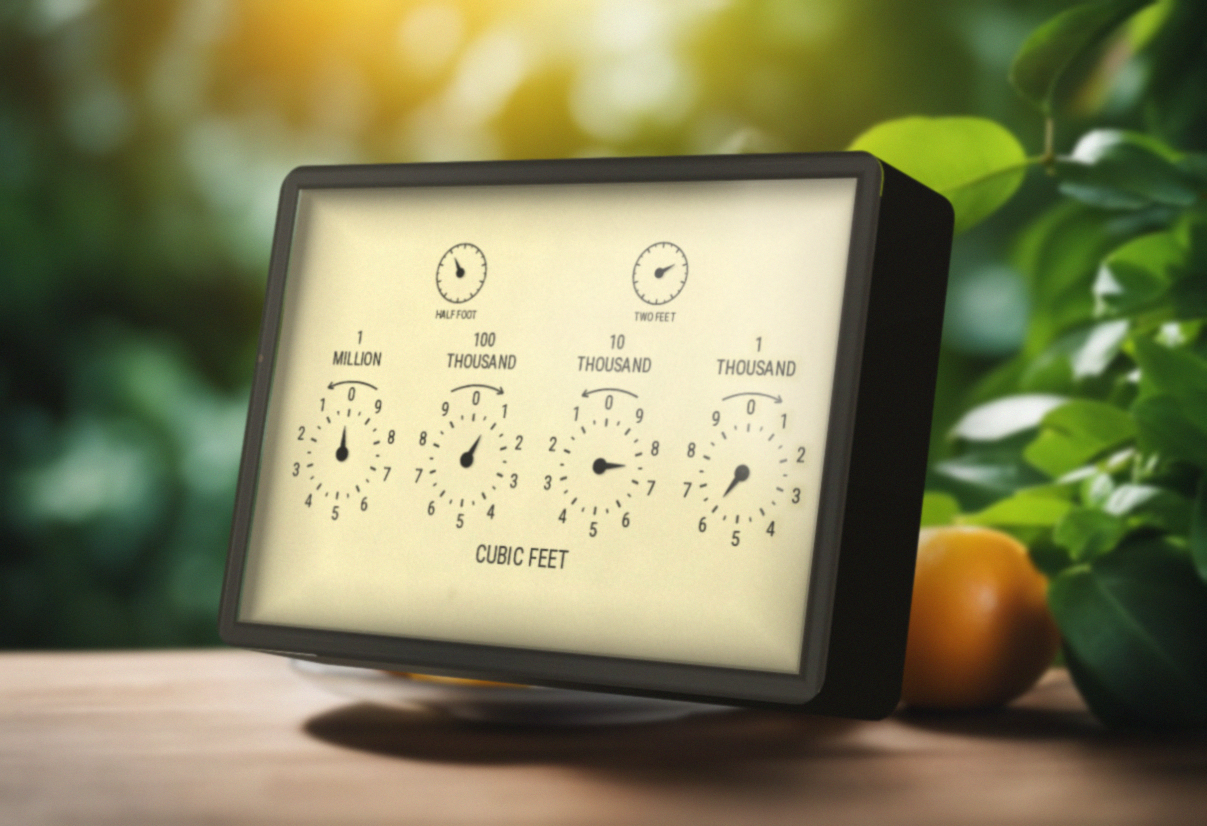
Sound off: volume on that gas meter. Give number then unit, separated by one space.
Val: 7600 ft³
